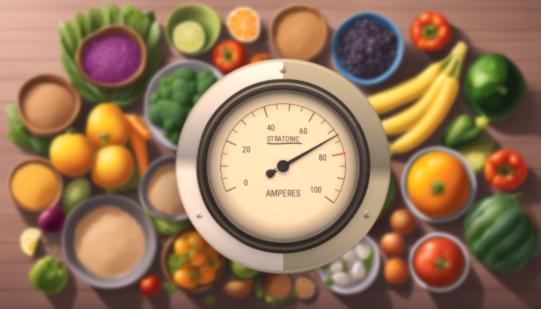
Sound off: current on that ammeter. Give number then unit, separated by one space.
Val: 72.5 A
